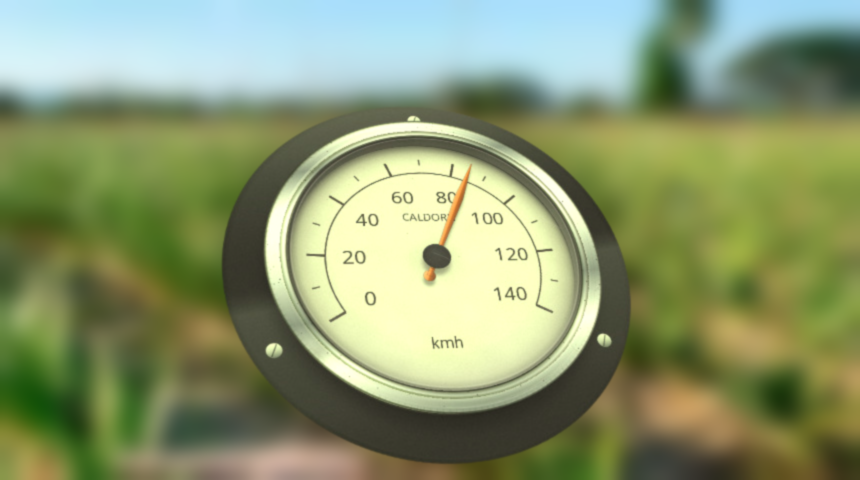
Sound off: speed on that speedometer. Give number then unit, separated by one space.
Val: 85 km/h
